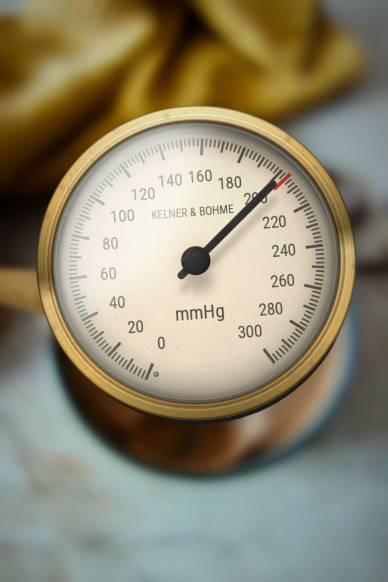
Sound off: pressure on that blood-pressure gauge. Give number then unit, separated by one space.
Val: 202 mmHg
